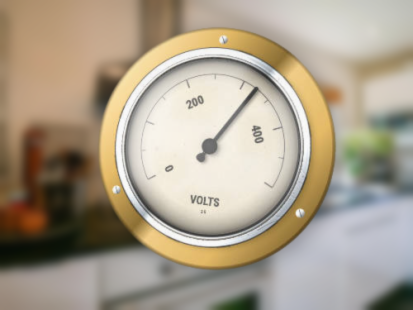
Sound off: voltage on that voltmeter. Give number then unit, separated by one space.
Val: 325 V
